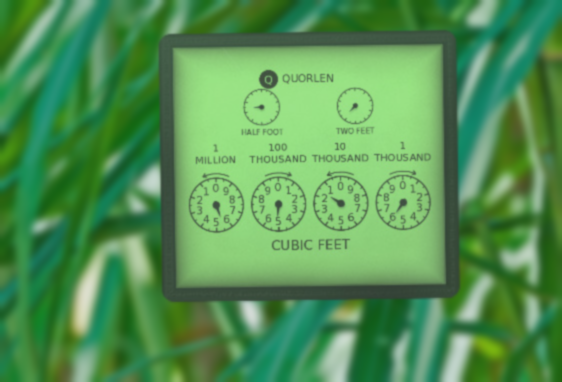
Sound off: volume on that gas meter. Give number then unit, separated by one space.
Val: 551600 ft³
